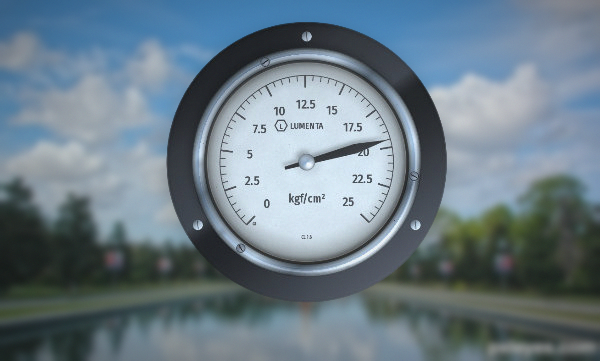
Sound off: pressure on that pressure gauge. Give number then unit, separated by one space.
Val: 19.5 kg/cm²
